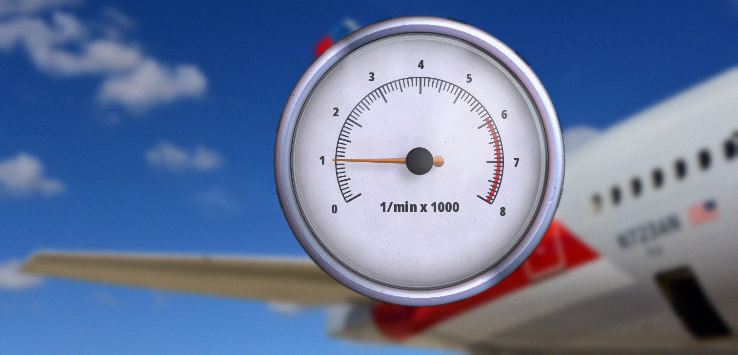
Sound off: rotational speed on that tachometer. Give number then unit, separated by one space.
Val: 1000 rpm
